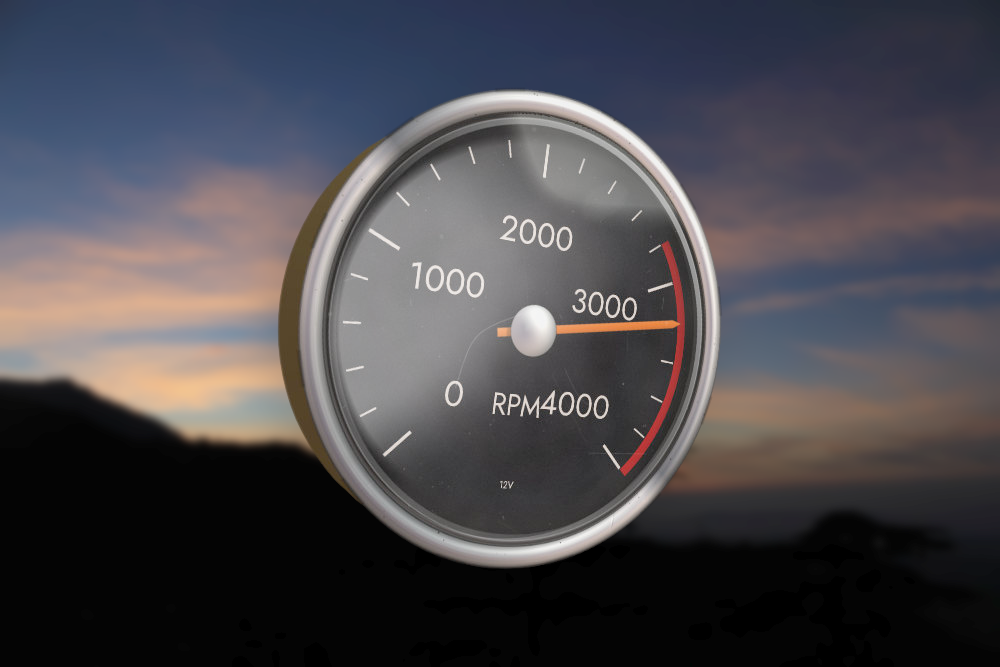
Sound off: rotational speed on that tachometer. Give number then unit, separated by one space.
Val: 3200 rpm
